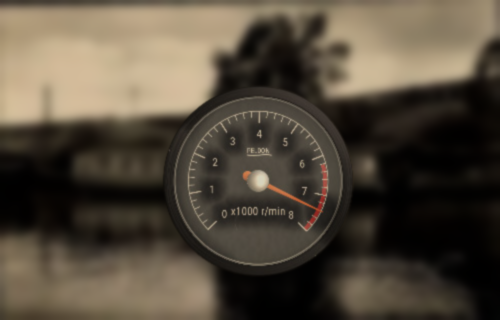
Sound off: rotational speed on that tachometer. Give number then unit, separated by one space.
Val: 7400 rpm
